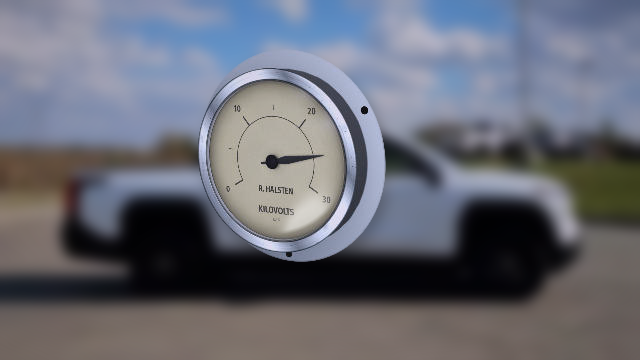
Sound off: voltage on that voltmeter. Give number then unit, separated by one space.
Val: 25 kV
